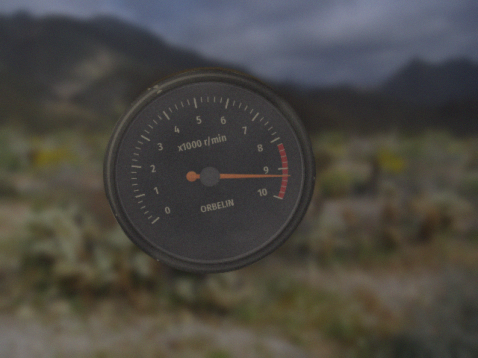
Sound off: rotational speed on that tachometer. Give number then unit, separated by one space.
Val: 9200 rpm
